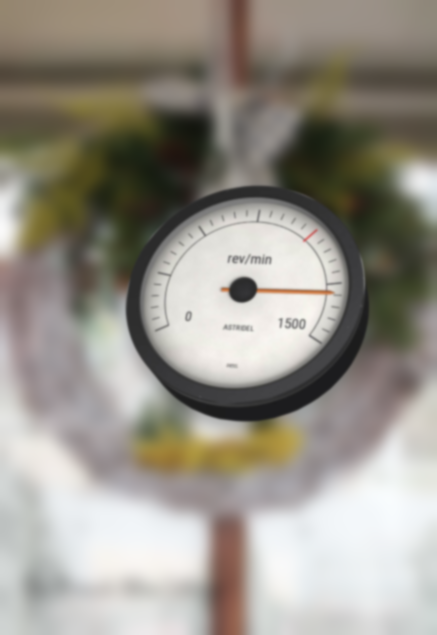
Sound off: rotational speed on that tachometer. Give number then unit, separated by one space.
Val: 1300 rpm
